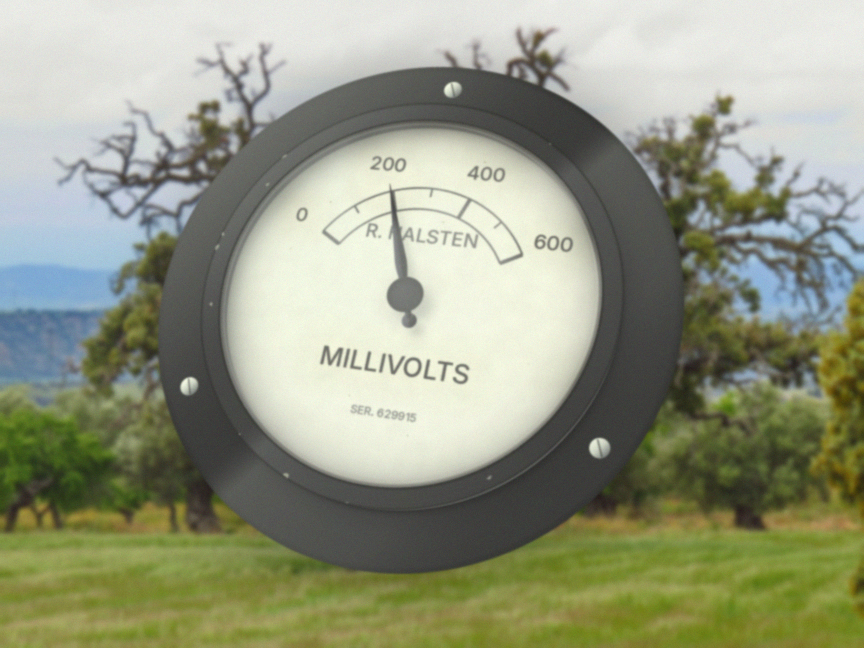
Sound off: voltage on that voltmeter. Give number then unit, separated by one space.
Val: 200 mV
